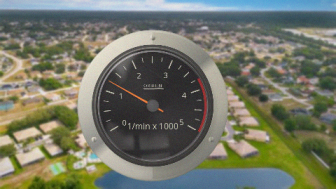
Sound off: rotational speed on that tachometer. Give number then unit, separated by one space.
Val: 1250 rpm
